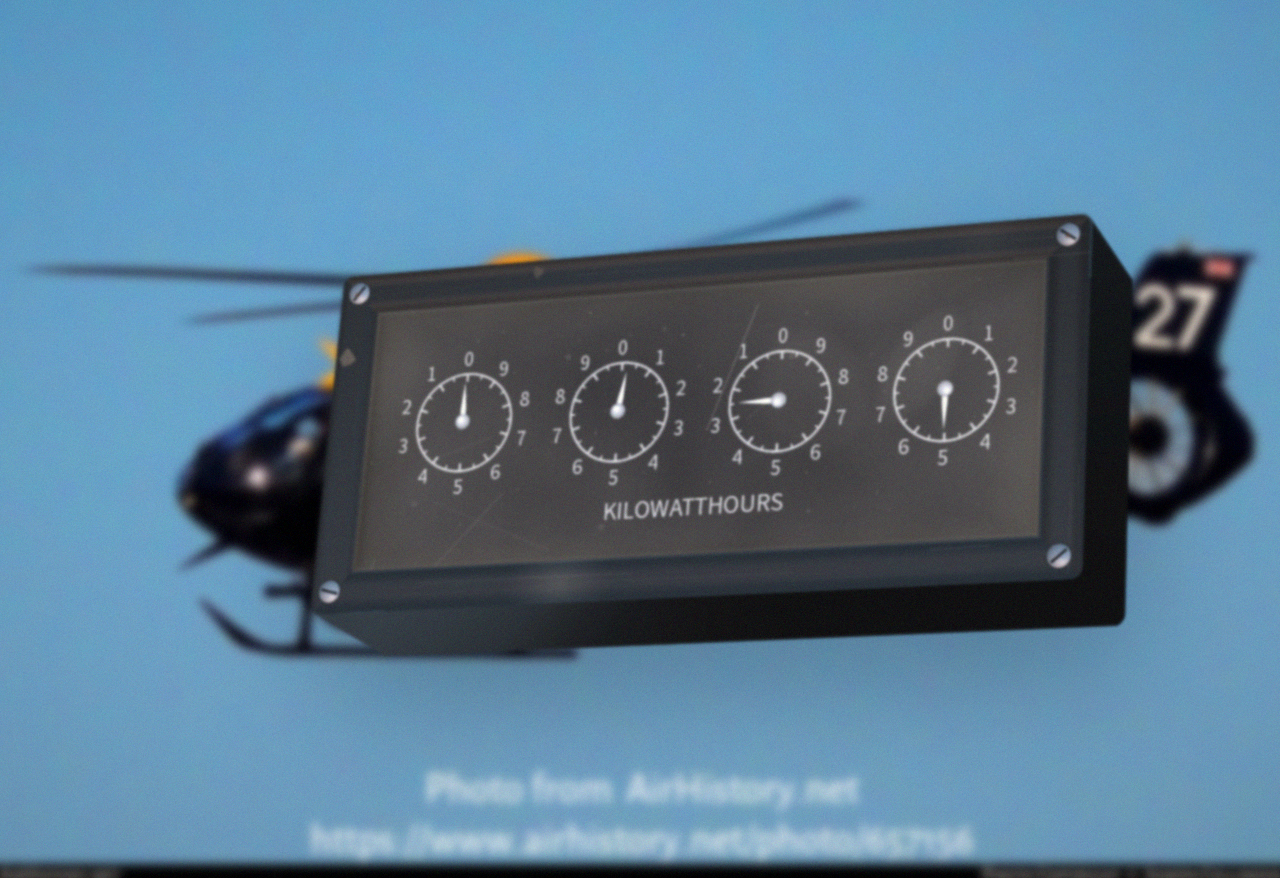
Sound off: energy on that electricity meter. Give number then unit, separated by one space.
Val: 25 kWh
